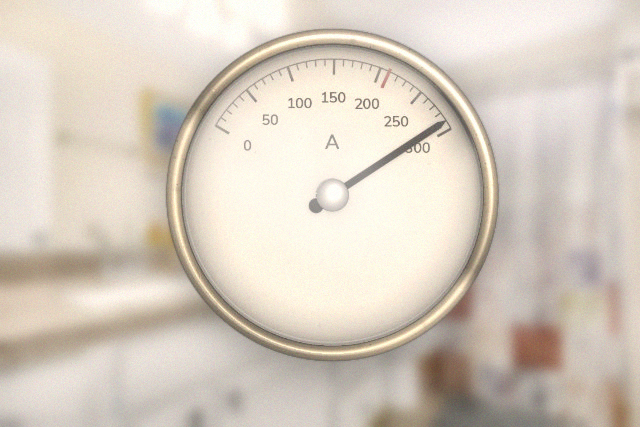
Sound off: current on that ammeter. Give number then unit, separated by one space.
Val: 290 A
